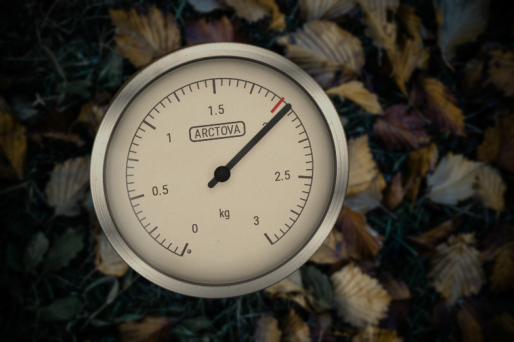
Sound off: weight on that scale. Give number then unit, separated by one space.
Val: 2 kg
